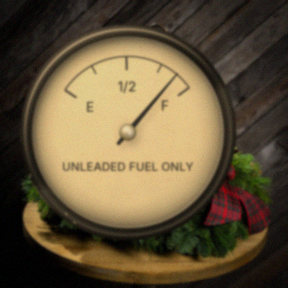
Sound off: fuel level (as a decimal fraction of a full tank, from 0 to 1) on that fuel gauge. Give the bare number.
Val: 0.875
